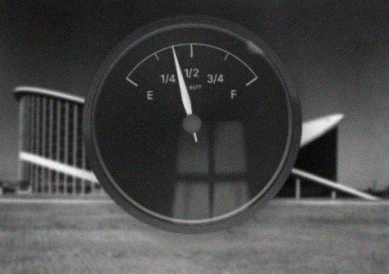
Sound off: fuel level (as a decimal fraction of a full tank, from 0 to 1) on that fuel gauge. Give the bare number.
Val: 0.375
